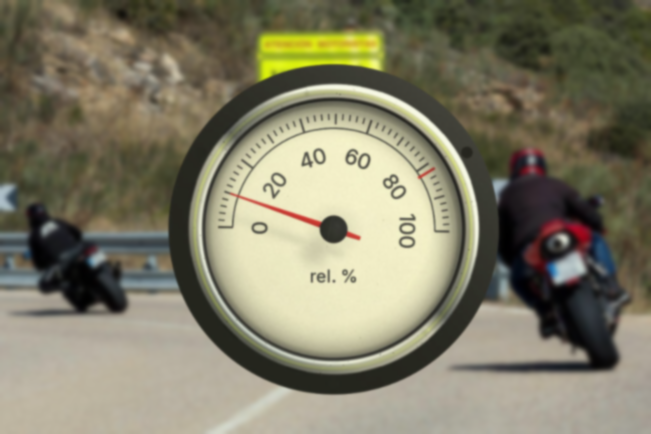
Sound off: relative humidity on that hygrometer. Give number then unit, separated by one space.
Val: 10 %
